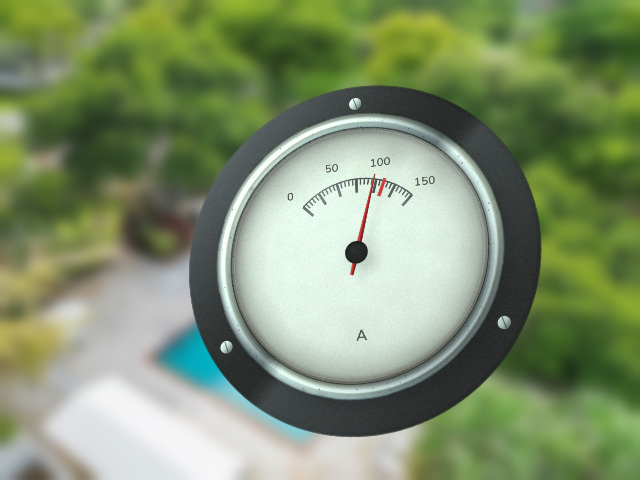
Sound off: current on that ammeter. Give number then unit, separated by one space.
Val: 100 A
